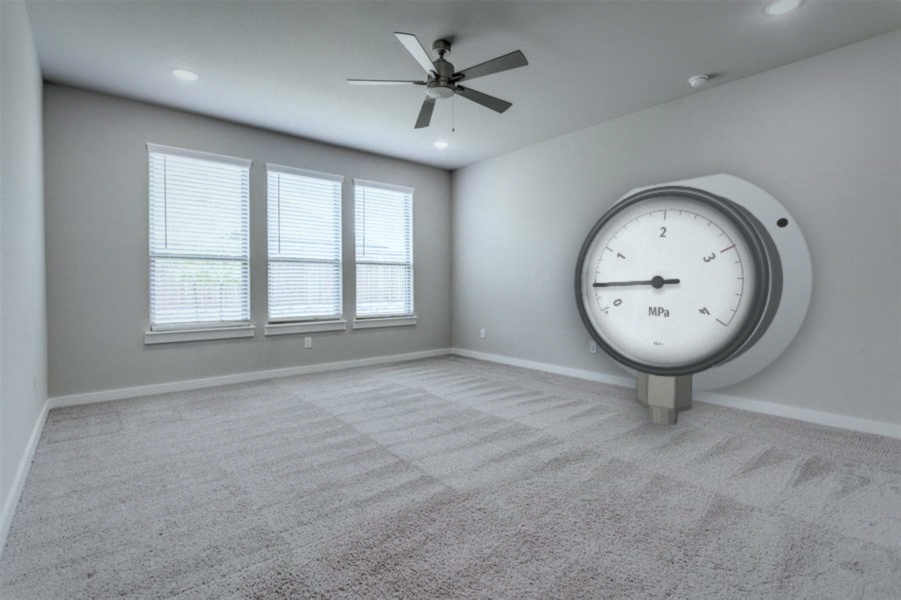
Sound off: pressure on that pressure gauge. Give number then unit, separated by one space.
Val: 0.4 MPa
